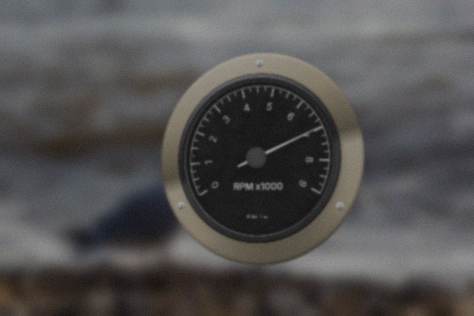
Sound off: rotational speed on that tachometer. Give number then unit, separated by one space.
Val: 7000 rpm
